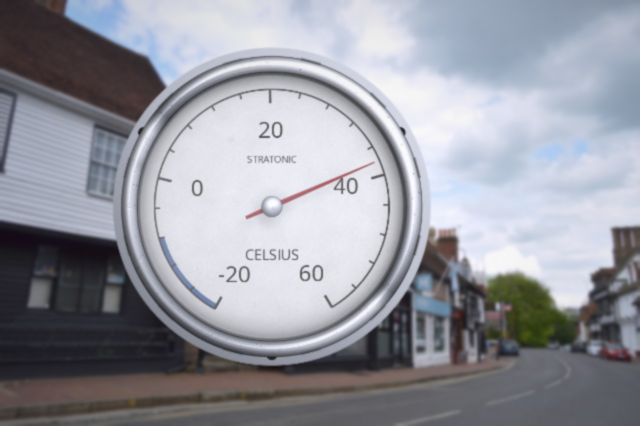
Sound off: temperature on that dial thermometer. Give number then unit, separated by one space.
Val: 38 °C
